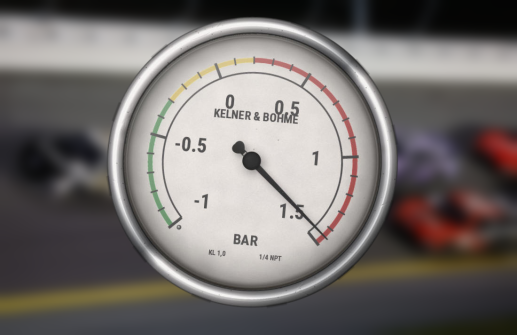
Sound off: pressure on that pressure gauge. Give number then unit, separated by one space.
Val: 1.45 bar
